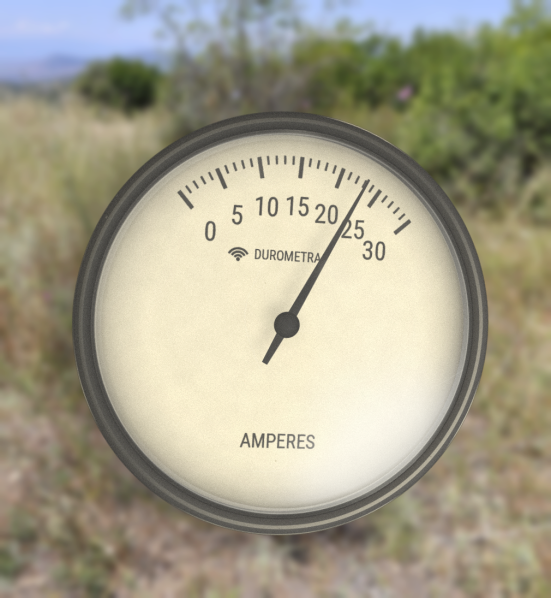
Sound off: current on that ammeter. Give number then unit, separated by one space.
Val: 23 A
